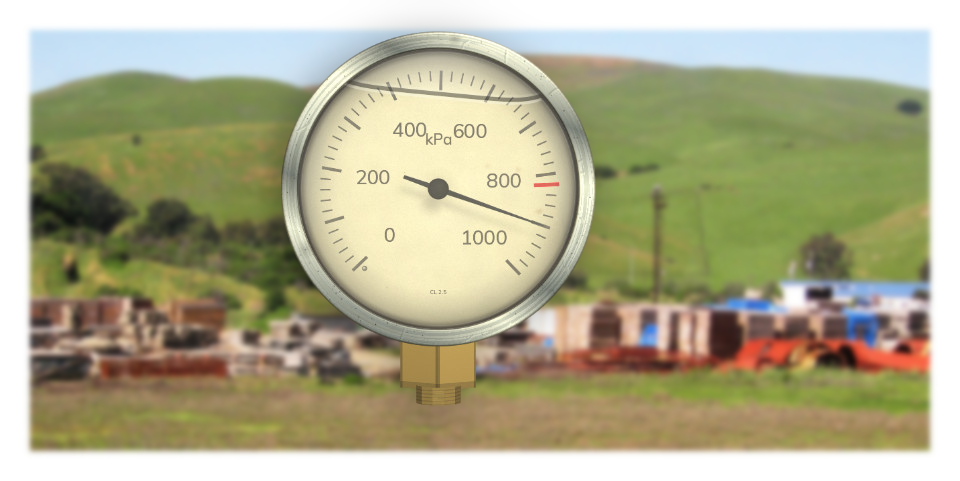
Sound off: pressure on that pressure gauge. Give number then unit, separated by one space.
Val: 900 kPa
